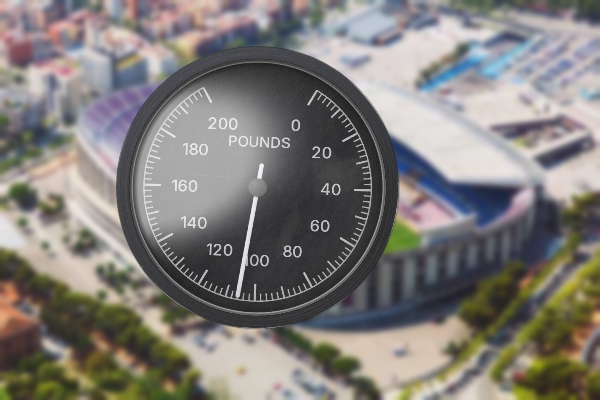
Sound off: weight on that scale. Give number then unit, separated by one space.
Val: 106 lb
